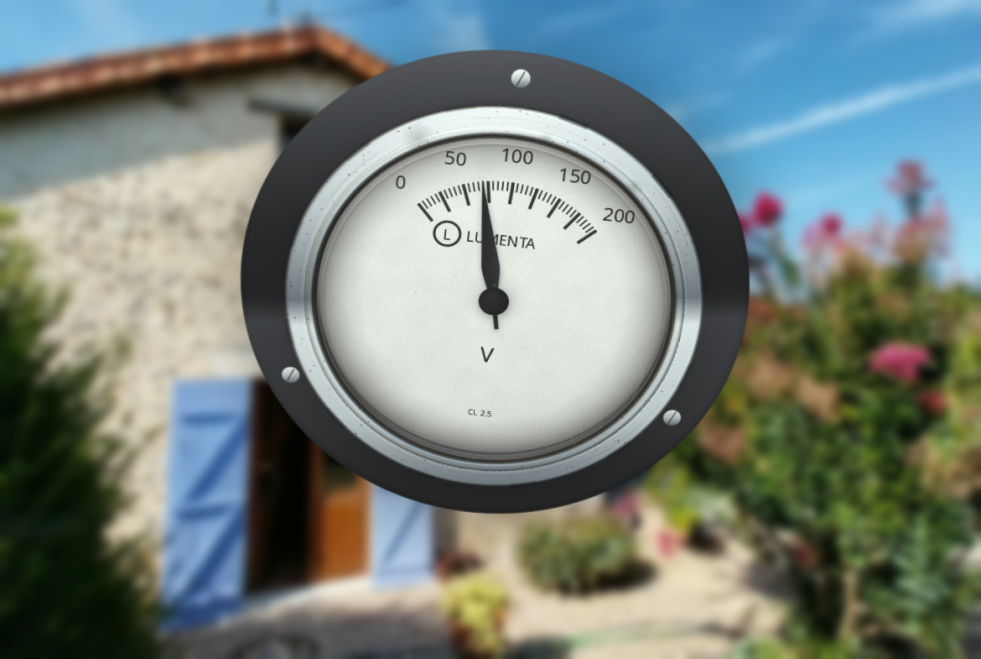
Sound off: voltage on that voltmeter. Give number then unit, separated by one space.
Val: 70 V
